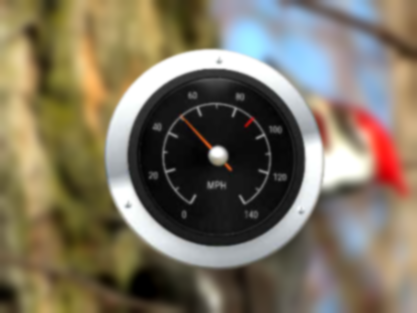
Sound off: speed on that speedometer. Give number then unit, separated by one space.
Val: 50 mph
